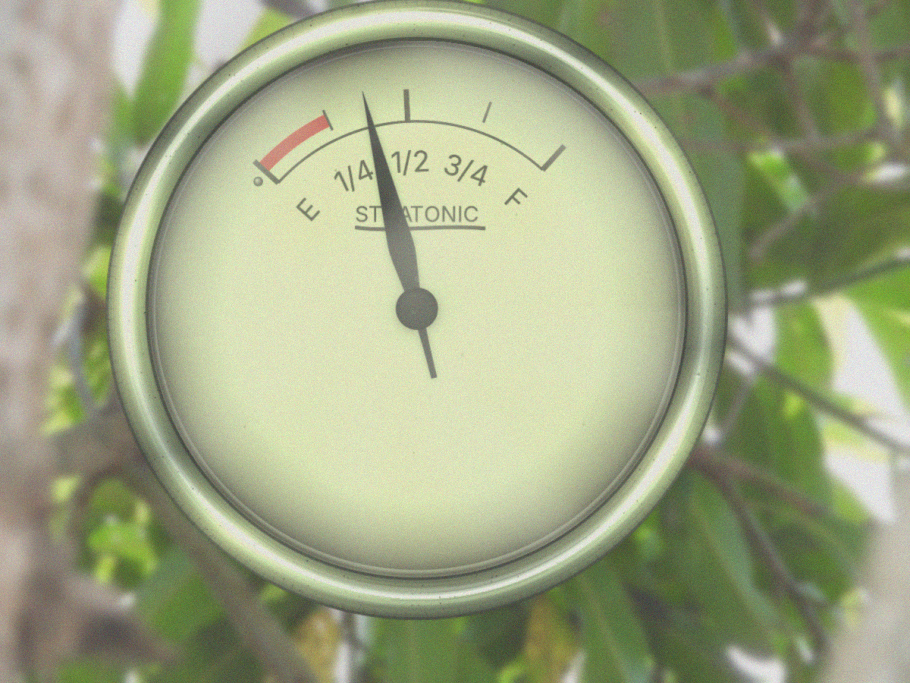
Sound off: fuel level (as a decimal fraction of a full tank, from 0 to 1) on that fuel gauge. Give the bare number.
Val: 0.375
